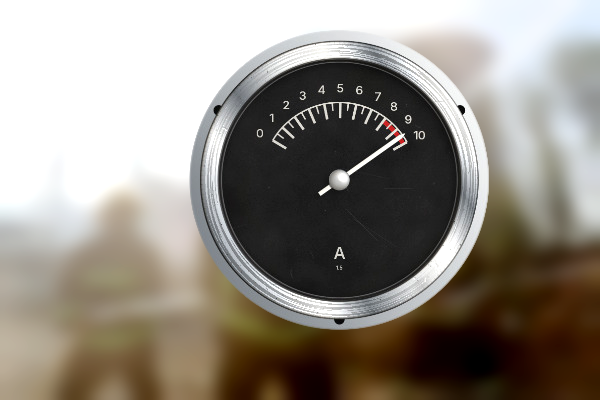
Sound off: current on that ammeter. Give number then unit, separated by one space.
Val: 9.5 A
